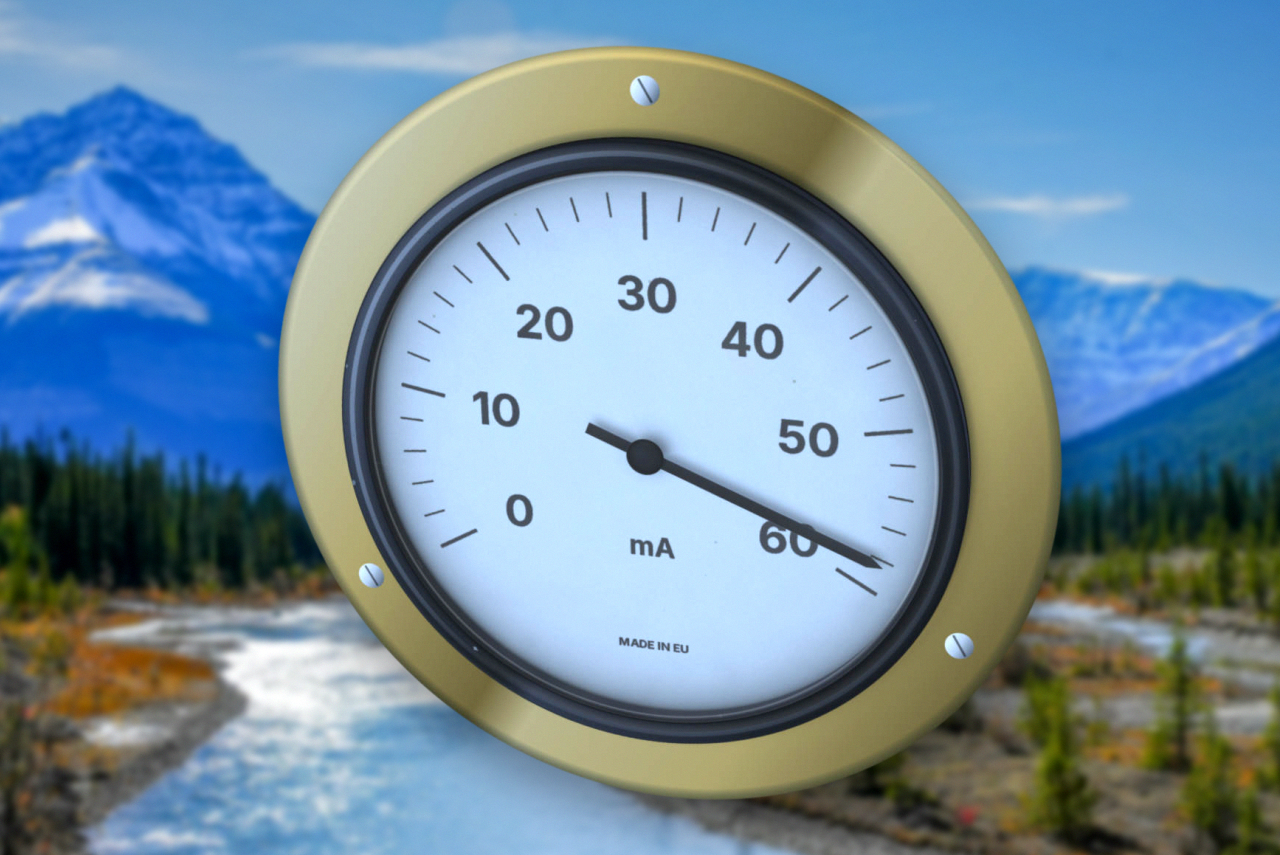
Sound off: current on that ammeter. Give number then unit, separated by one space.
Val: 58 mA
